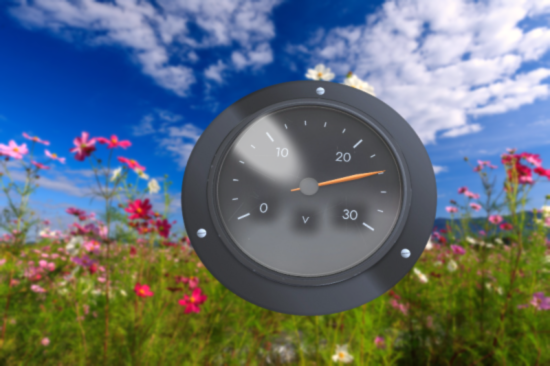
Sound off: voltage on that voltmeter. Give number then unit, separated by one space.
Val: 24 V
